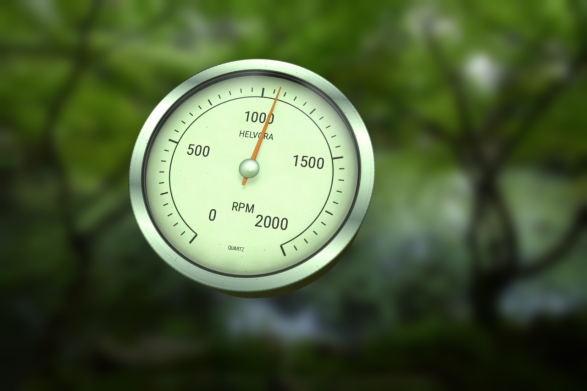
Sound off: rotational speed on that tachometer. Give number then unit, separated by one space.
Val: 1075 rpm
